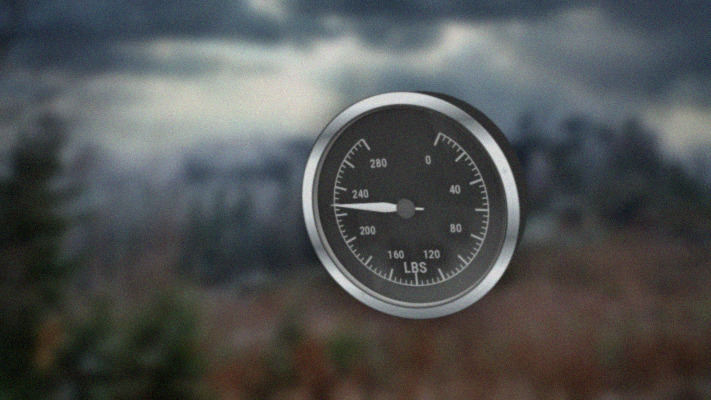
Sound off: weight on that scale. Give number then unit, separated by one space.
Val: 228 lb
